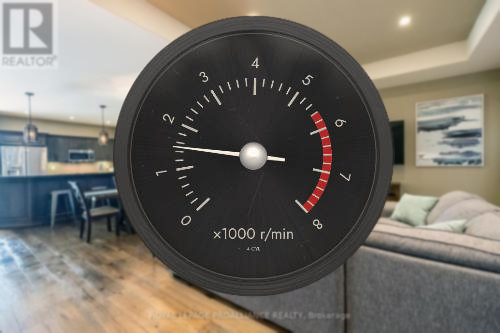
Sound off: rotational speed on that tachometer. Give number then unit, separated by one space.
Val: 1500 rpm
